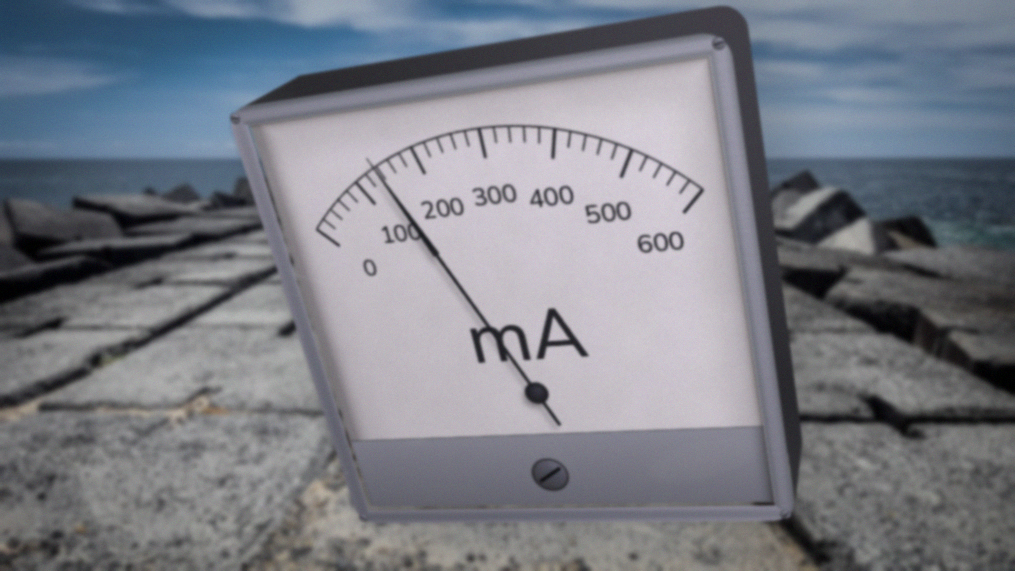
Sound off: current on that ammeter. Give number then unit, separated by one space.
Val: 140 mA
